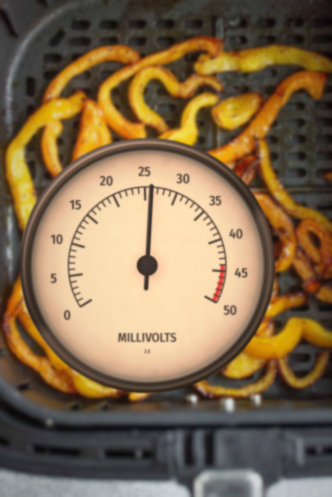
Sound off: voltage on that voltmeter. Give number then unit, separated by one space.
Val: 26 mV
